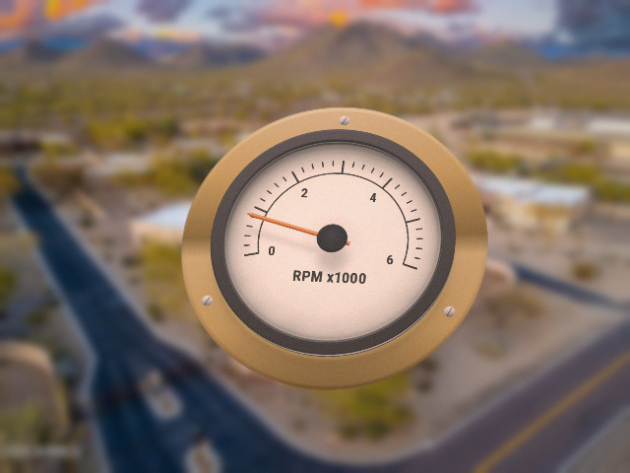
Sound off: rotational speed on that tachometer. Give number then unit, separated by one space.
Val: 800 rpm
